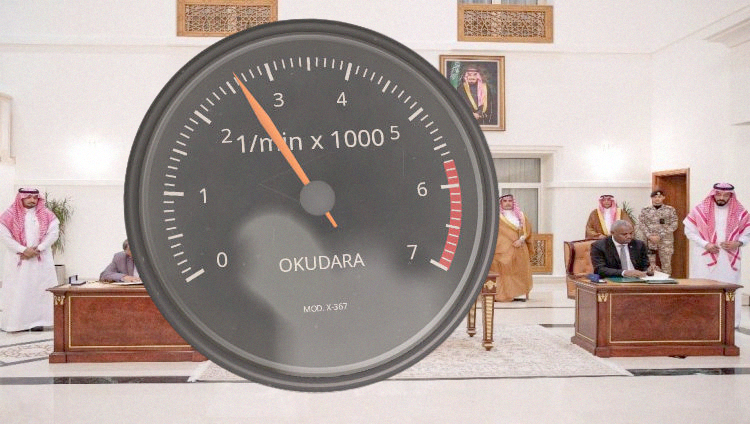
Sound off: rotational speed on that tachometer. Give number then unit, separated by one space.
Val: 2600 rpm
